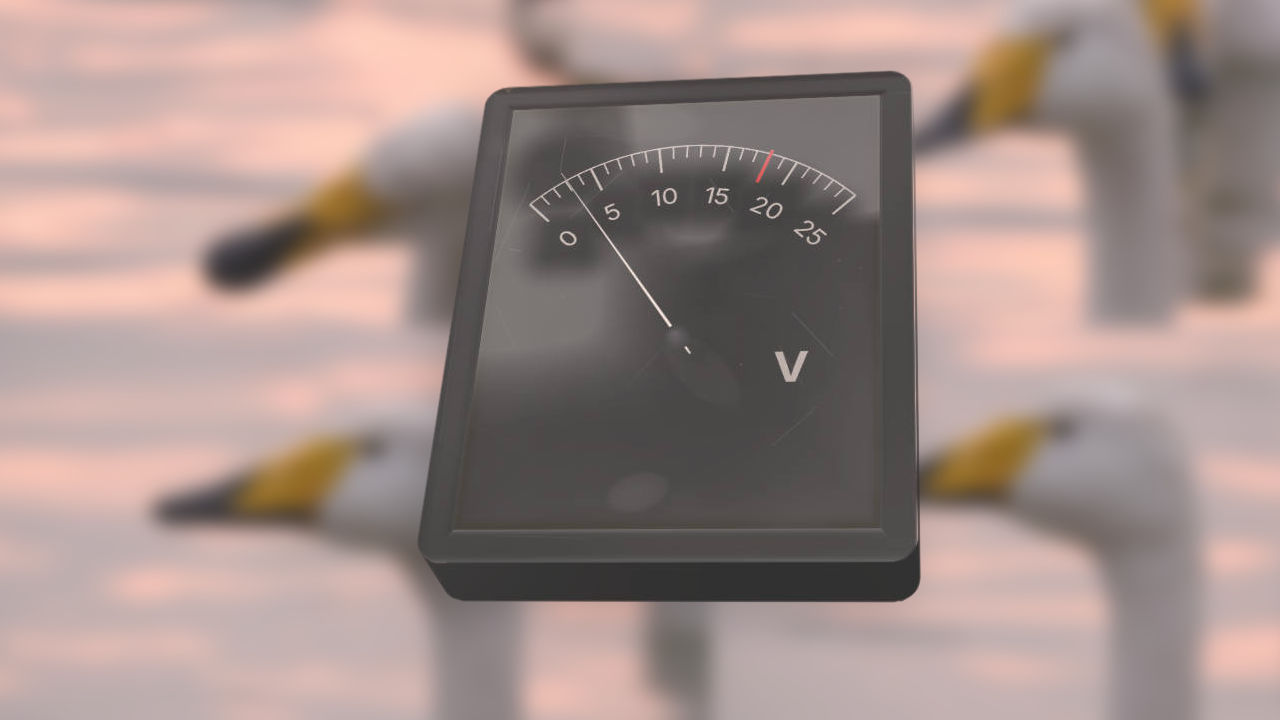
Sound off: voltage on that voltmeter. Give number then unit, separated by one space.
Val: 3 V
